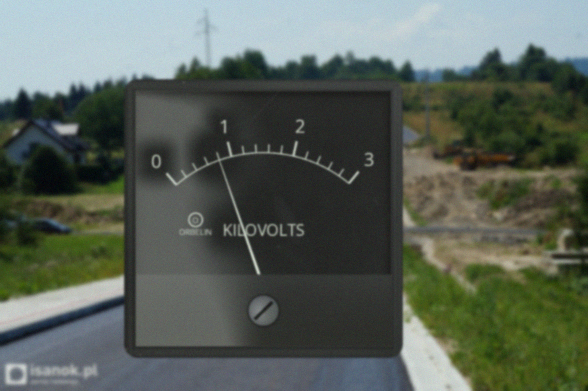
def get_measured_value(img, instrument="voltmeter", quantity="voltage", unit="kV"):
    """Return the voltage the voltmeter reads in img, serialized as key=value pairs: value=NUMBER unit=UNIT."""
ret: value=0.8 unit=kV
